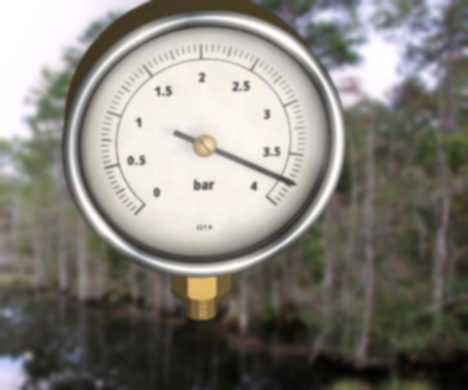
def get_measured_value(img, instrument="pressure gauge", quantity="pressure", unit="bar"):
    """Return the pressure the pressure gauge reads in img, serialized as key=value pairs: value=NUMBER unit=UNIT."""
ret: value=3.75 unit=bar
